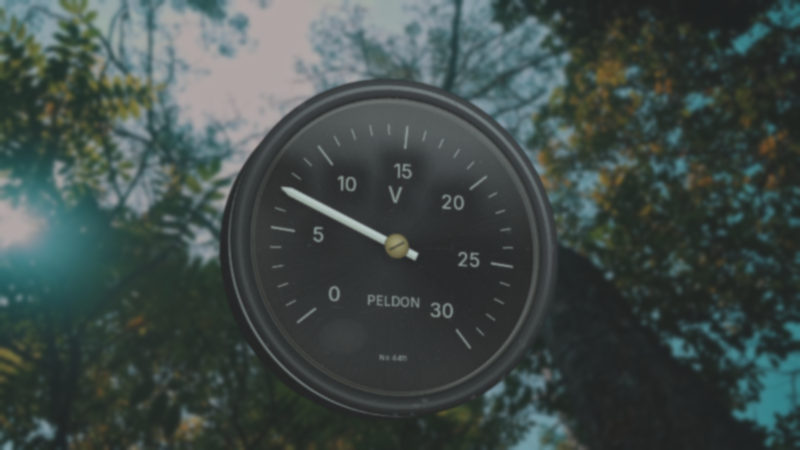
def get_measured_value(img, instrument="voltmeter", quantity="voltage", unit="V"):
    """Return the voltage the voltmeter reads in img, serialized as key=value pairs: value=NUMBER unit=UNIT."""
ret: value=7 unit=V
